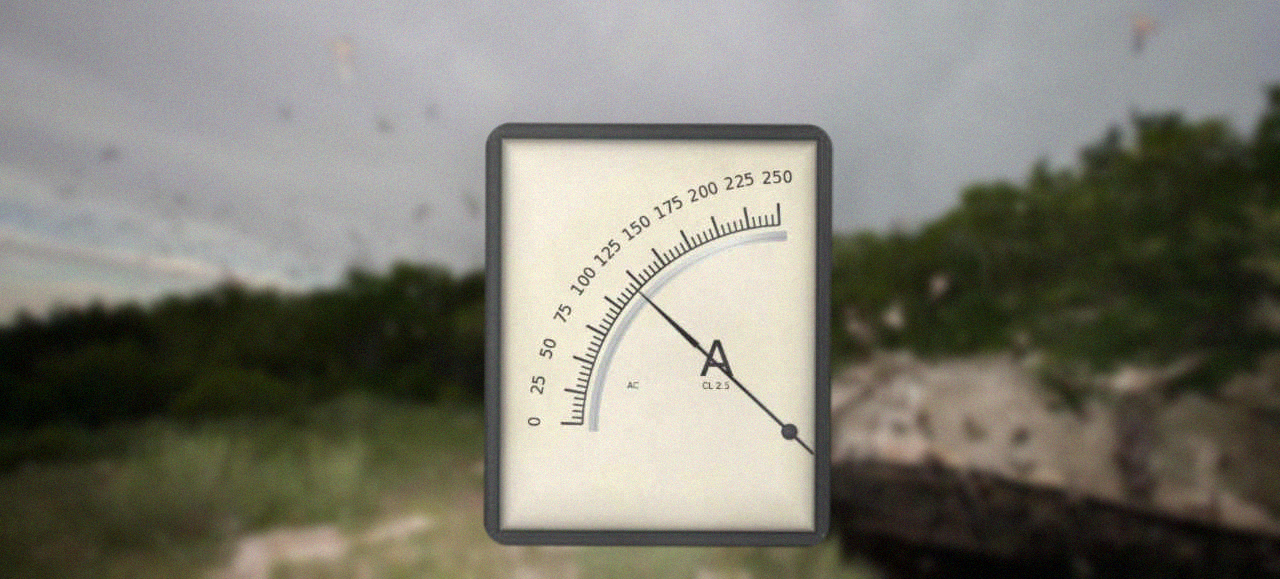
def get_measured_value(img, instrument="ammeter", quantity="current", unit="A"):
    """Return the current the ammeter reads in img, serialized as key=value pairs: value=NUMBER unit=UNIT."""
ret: value=120 unit=A
